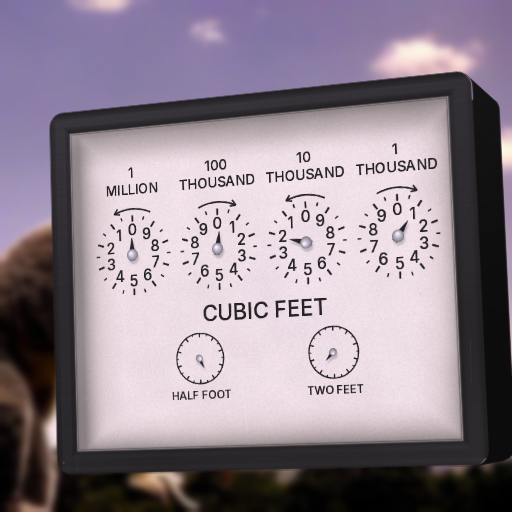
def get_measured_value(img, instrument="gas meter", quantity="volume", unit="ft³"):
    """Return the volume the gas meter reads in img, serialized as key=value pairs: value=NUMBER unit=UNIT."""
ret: value=2100 unit=ft³
